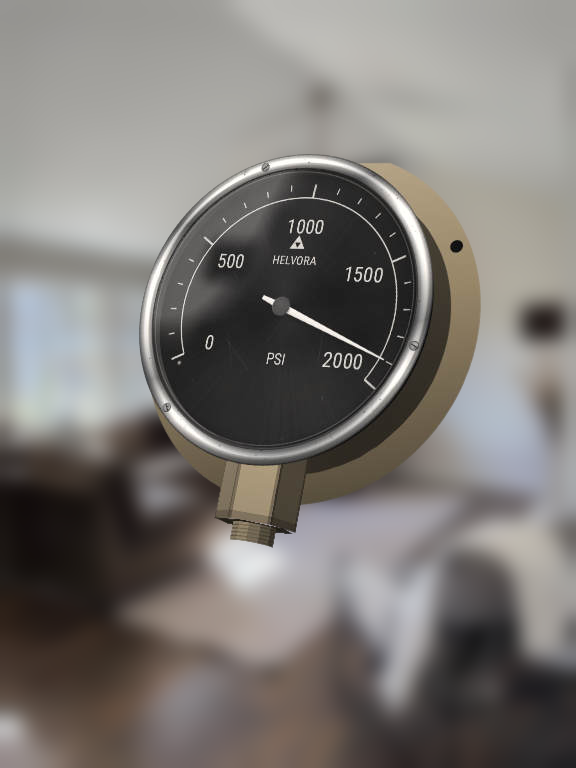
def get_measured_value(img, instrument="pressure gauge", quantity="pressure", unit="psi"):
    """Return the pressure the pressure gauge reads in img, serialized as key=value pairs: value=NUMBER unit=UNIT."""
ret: value=1900 unit=psi
